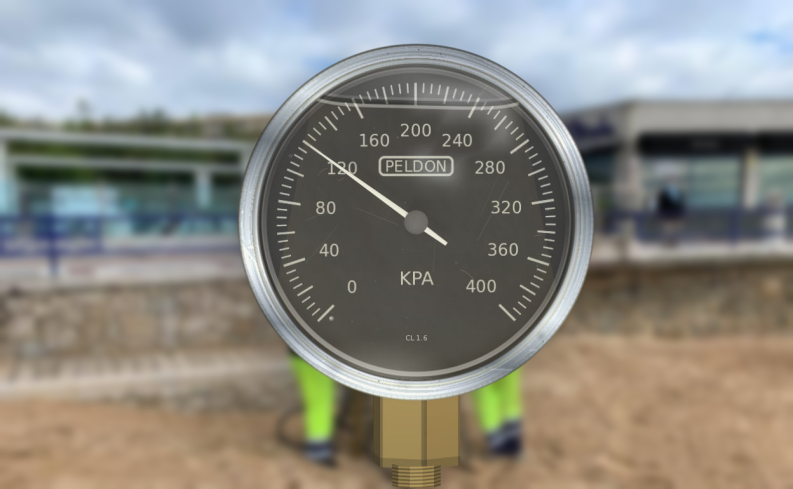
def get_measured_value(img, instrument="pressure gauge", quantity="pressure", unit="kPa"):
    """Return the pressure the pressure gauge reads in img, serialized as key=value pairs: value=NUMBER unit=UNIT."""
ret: value=120 unit=kPa
